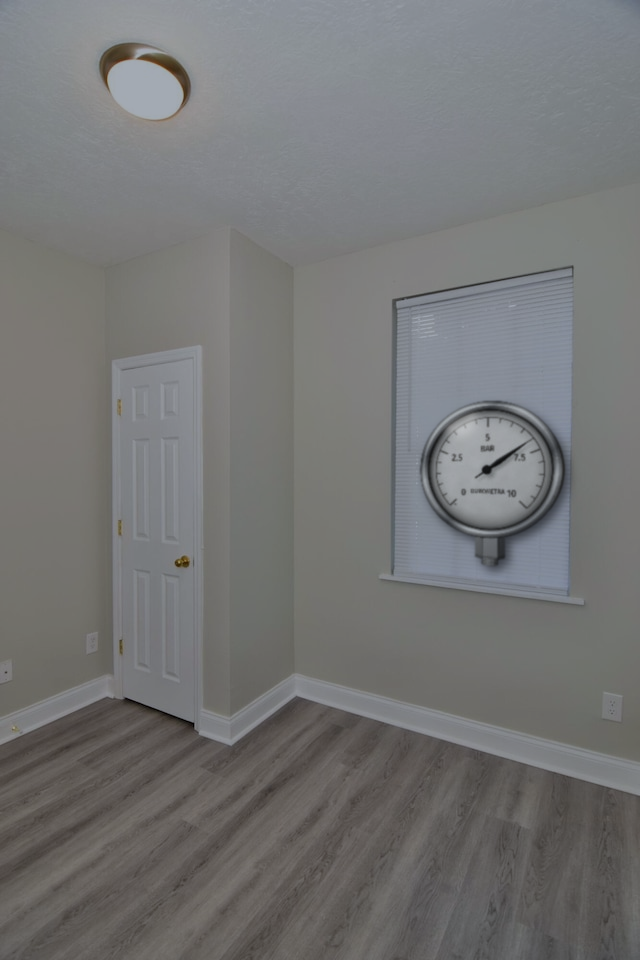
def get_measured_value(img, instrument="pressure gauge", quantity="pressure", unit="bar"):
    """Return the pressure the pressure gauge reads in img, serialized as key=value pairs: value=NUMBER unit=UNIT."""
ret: value=7 unit=bar
